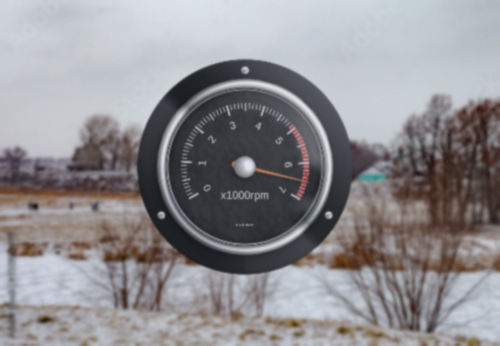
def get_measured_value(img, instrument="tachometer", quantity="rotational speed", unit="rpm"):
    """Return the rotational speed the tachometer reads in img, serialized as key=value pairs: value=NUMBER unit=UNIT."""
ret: value=6500 unit=rpm
